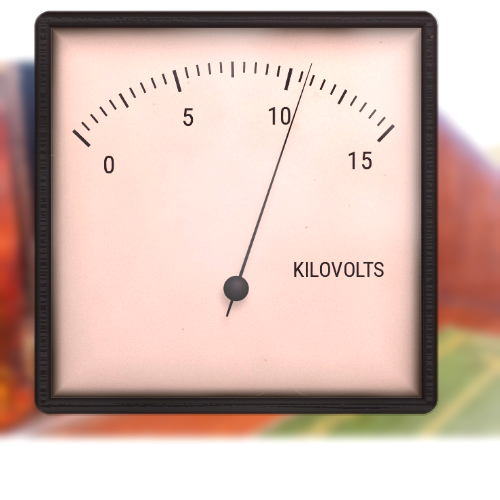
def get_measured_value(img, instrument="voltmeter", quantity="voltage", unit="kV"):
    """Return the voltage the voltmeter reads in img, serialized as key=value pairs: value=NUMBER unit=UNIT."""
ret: value=10.75 unit=kV
